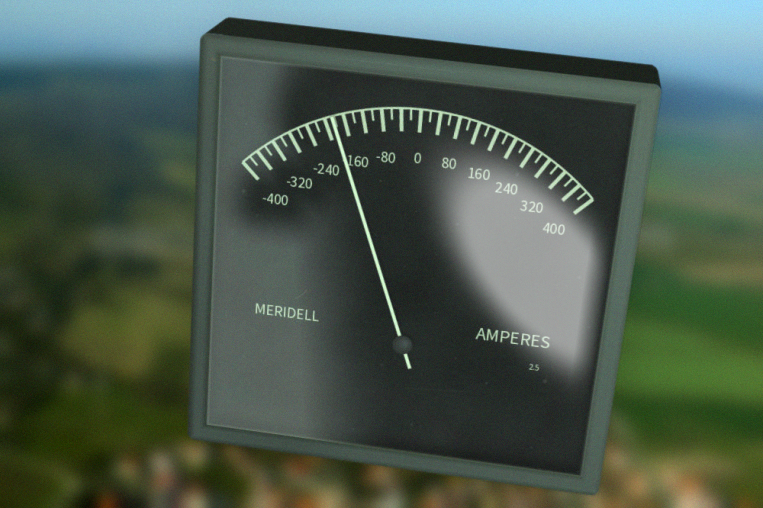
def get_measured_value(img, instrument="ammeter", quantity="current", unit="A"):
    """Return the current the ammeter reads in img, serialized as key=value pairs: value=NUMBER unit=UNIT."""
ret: value=-180 unit=A
